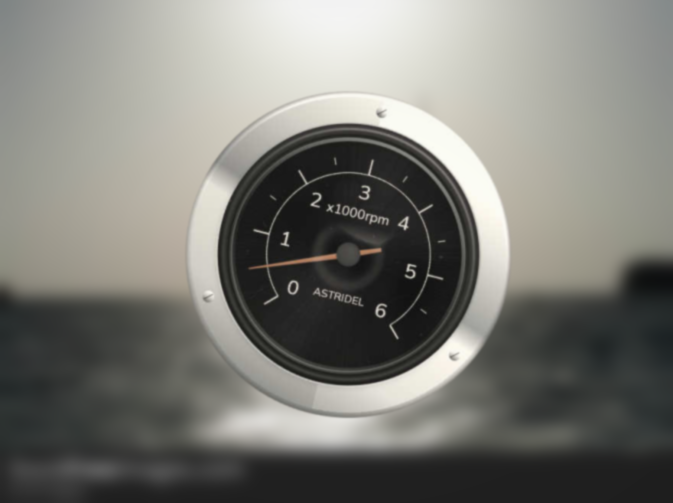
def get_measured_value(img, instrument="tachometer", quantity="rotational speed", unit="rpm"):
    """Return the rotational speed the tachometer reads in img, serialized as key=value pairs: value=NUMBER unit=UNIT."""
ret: value=500 unit=rpm
